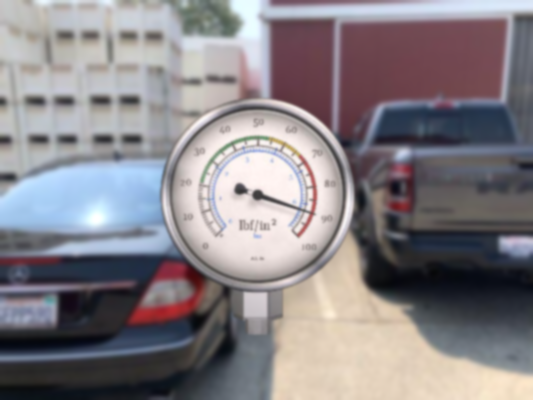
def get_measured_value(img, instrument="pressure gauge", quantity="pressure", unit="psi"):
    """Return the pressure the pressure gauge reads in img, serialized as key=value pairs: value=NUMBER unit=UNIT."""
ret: value=90 unit=psi
